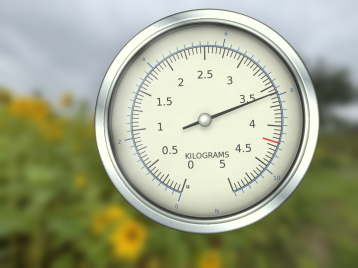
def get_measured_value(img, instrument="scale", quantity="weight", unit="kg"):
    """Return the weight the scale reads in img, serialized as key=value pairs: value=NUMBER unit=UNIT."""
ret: value=3.6 unit=kg
